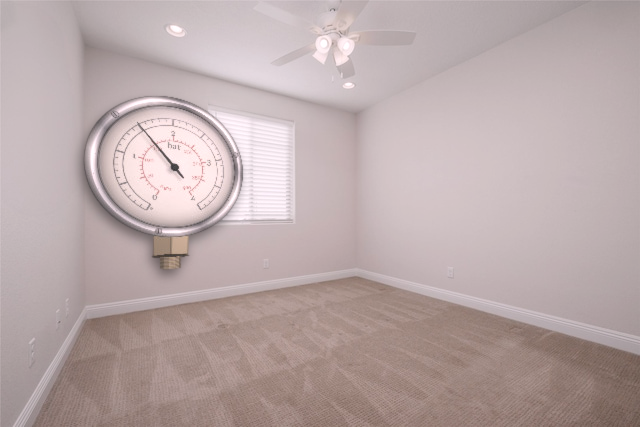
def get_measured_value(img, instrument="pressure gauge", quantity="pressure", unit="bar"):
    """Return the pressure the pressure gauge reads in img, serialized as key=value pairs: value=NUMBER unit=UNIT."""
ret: value=1.5 unit=bar
